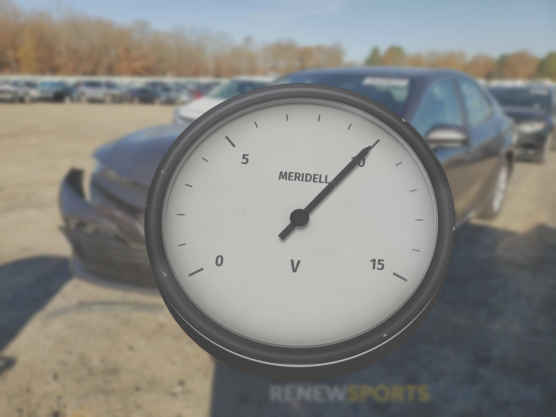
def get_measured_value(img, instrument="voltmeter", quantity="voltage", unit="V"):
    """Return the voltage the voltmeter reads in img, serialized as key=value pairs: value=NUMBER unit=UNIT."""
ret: value=10 unit=V
